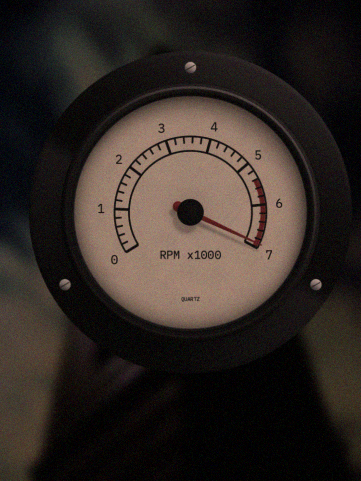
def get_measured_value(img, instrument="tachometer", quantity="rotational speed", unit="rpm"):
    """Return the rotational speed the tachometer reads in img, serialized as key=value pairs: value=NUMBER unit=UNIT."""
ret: value=6900 unit=rpm
